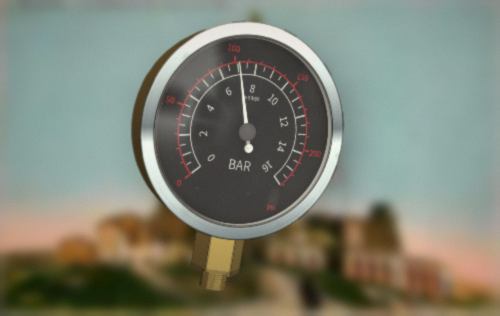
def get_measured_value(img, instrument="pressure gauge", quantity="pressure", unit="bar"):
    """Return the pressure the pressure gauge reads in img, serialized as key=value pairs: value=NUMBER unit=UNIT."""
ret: value=7 unit=bar
